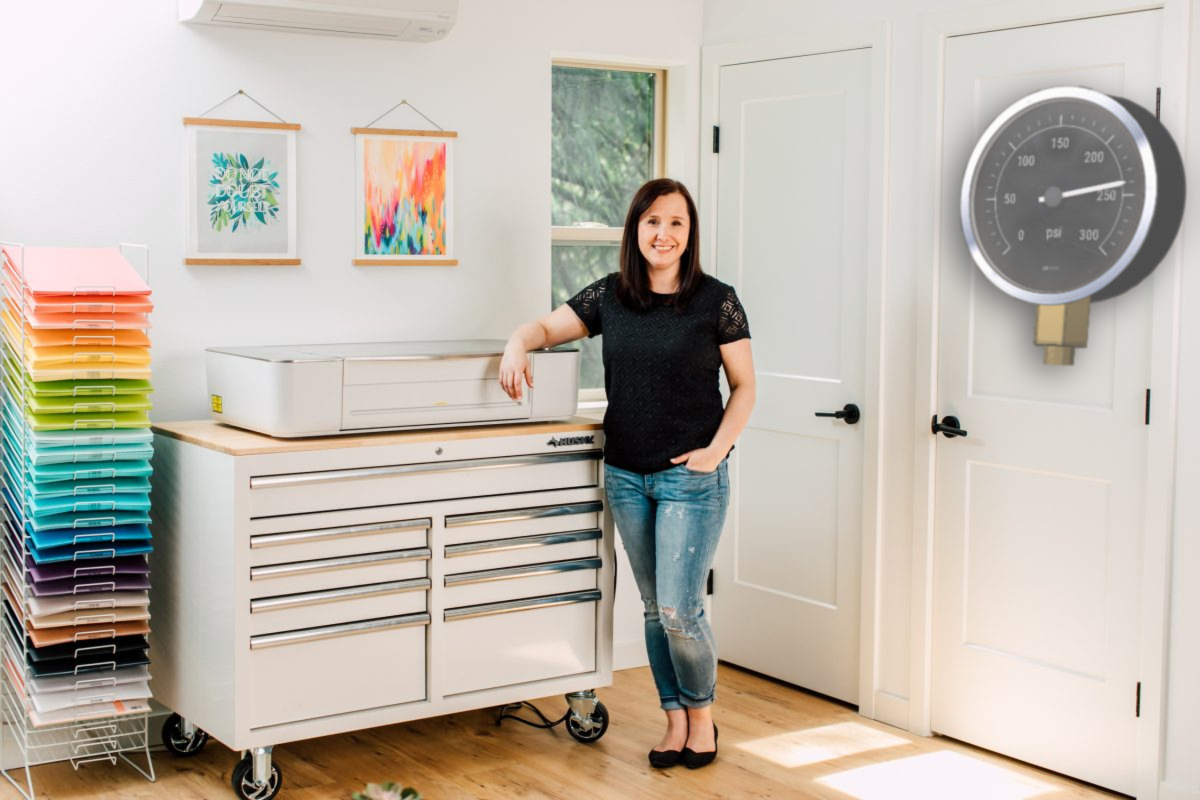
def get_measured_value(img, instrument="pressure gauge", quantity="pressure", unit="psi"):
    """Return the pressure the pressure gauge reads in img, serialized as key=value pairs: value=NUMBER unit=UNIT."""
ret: value=240 unit=psi
